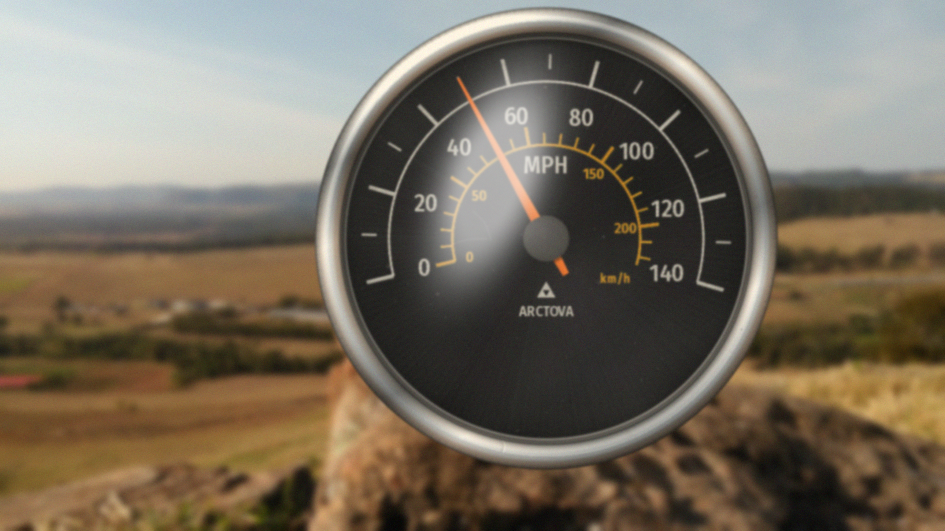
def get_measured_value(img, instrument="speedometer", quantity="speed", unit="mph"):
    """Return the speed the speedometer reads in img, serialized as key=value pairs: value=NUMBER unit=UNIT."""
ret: value=50 unit=mph
